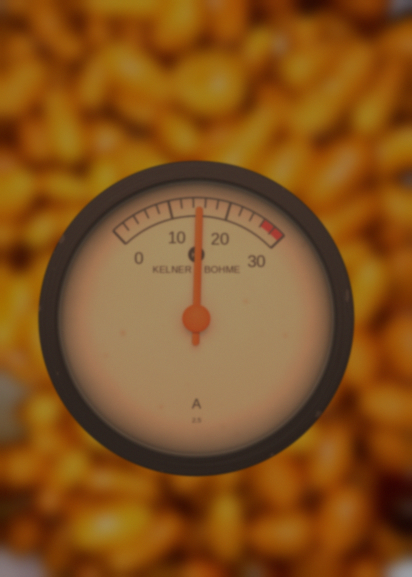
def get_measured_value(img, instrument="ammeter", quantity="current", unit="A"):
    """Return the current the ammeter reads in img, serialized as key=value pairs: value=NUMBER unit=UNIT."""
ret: value=15 unit=A
